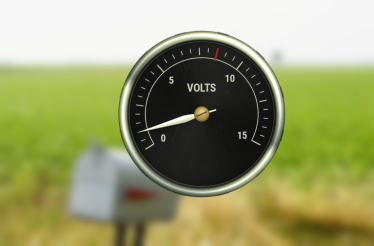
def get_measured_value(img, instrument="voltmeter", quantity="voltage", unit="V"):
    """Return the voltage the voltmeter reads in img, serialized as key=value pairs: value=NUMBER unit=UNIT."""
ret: value=1 unit=V
